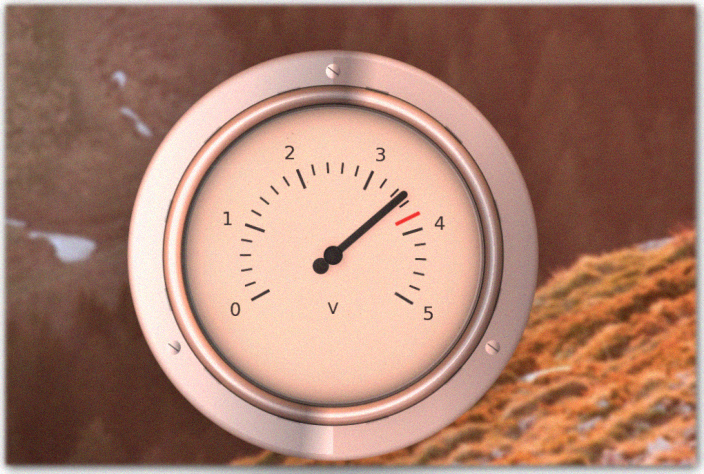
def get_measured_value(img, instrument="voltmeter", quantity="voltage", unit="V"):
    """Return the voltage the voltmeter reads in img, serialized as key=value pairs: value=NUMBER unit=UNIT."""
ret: value=3.5 unit=V
